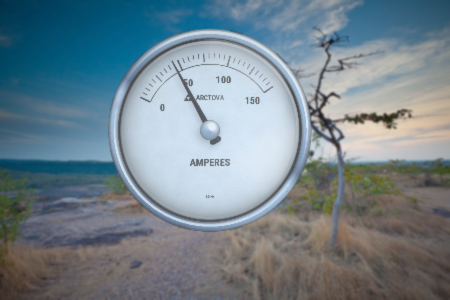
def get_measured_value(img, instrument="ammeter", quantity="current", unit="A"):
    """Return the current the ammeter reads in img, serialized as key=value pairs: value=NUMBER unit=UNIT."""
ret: value=45 unit=A
